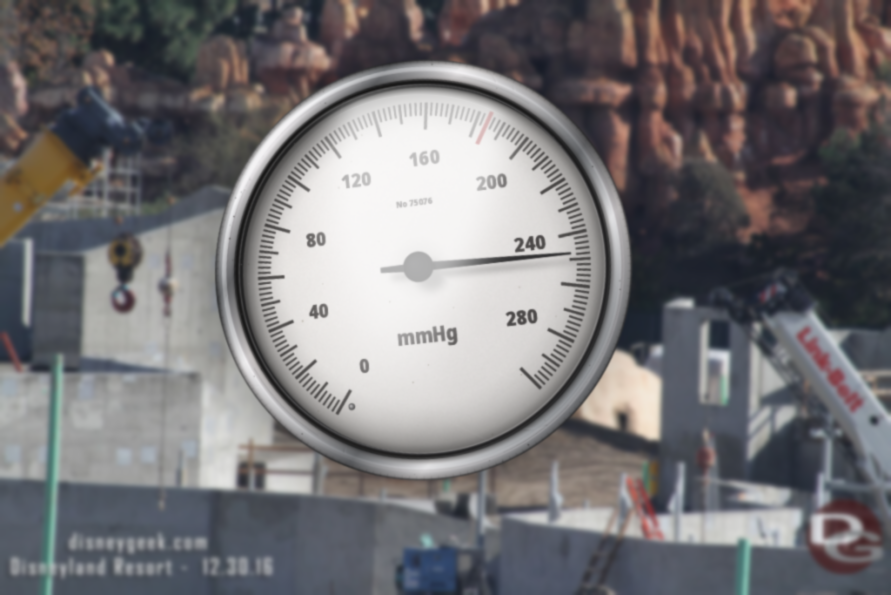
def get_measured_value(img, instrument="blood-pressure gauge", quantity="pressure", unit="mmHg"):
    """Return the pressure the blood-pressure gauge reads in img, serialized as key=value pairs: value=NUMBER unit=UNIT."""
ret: value=248 unit=mmHg
